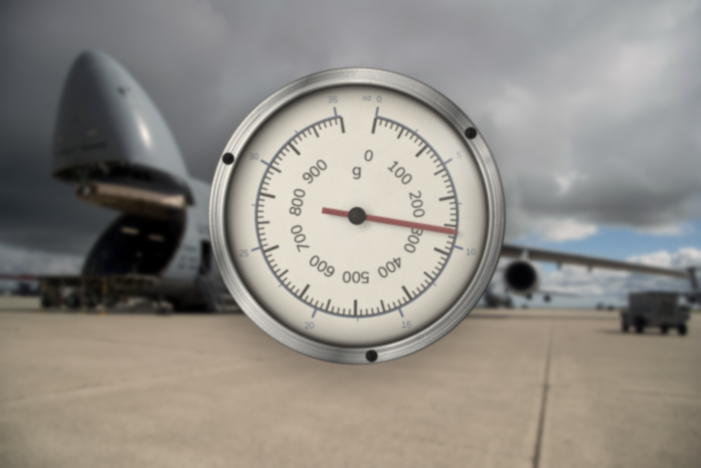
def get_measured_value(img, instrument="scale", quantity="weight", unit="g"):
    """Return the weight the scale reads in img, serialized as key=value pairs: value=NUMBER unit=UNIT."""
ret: value=260 unit=g
